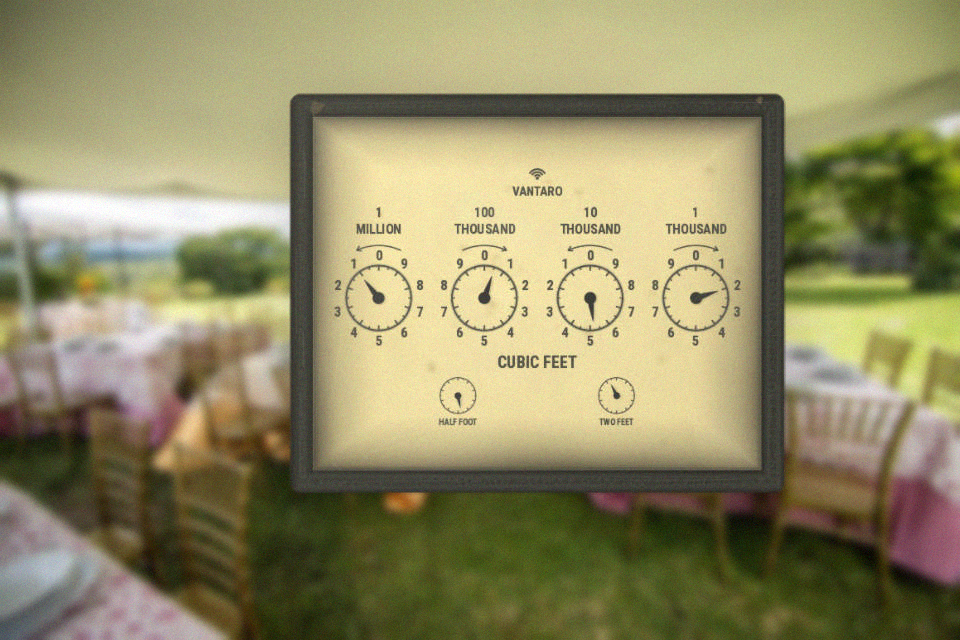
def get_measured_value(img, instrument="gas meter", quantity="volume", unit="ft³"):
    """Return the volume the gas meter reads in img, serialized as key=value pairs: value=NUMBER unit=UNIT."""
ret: value=105200 unit=ft³
